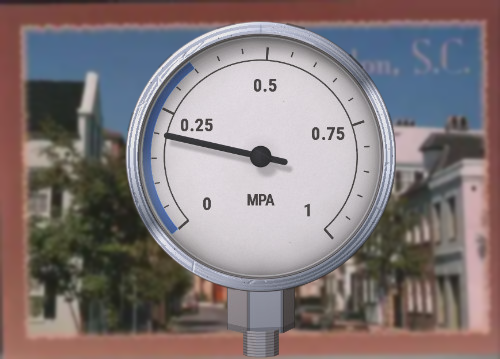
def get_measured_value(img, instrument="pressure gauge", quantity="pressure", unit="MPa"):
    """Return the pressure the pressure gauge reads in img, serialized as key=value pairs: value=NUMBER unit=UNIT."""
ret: value=0.2 unit=MPa
